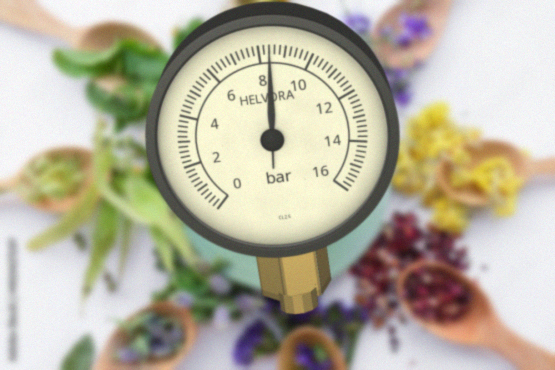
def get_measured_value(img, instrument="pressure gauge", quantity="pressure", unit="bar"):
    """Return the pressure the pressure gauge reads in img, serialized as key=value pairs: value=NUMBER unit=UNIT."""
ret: value=8.4 unit=bar
